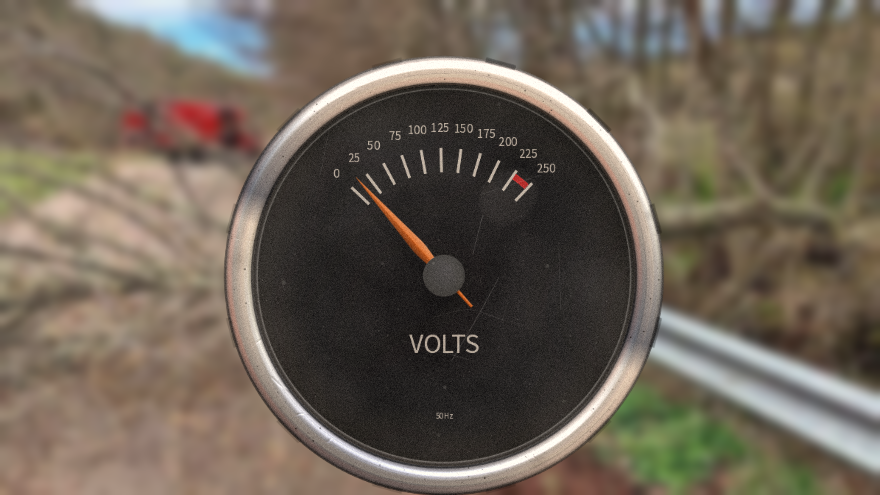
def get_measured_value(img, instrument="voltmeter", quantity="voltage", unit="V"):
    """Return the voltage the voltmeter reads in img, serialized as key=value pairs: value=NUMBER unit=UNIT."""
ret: value=12.5 unit=V
